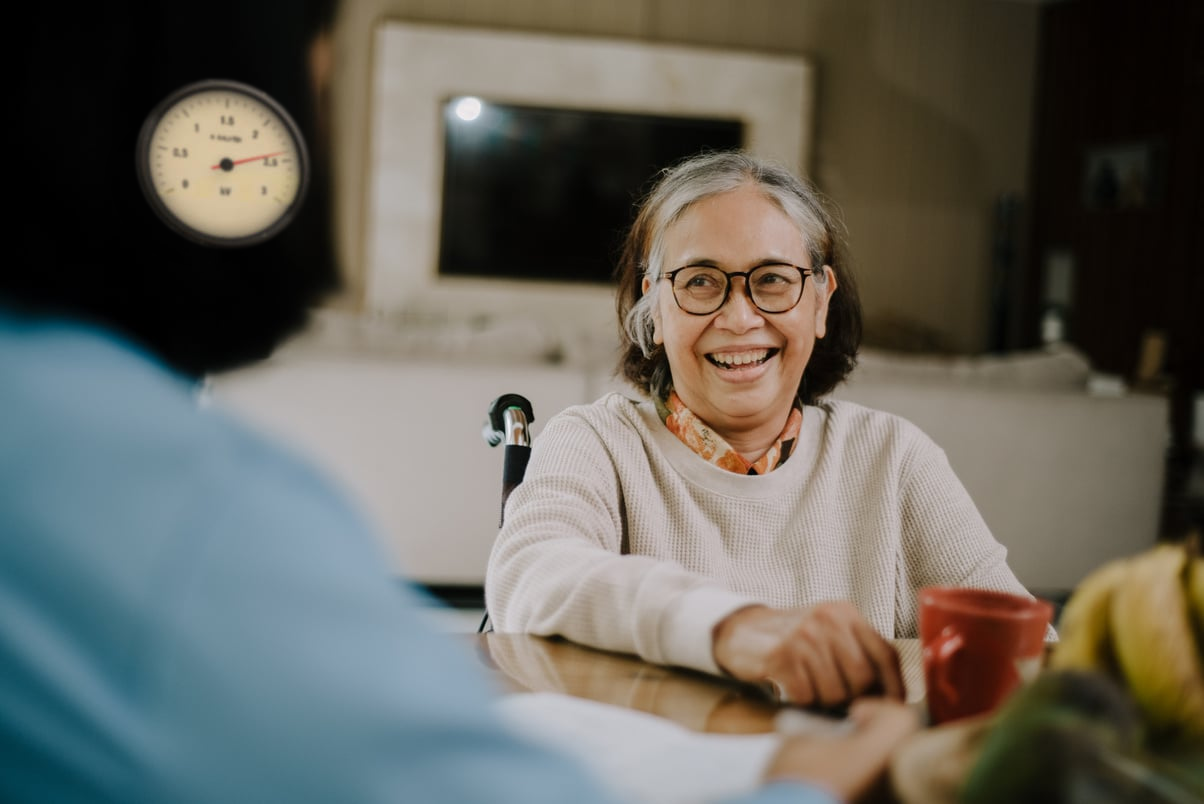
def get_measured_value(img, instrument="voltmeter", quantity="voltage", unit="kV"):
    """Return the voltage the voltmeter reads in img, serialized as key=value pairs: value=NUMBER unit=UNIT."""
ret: value=2.4 unit=kV
